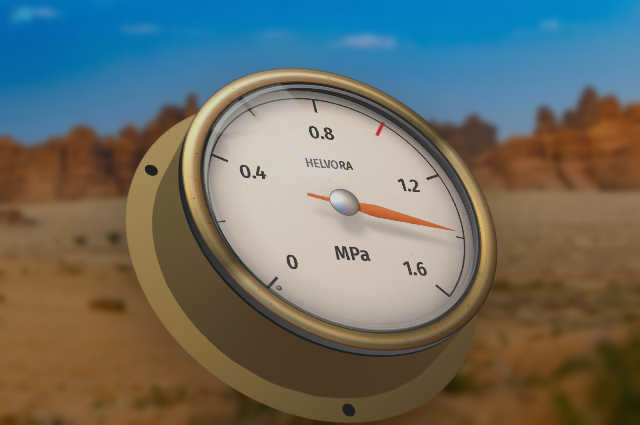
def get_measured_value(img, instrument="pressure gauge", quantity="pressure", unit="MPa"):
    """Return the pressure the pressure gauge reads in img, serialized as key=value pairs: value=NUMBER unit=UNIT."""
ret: value=1.4 unit=MPa
